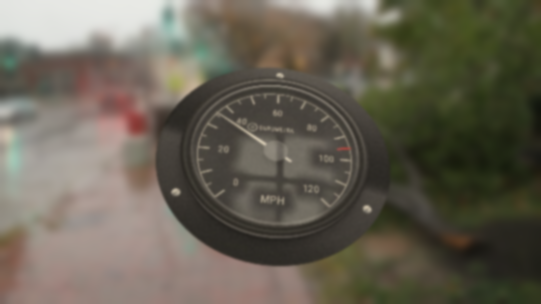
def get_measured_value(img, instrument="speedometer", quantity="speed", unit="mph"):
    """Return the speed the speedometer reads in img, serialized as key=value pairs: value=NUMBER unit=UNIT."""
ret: value=35 unit=mph
